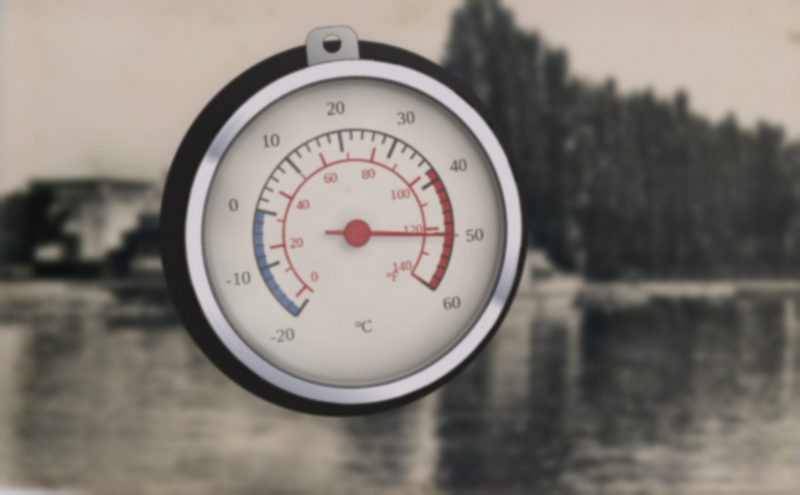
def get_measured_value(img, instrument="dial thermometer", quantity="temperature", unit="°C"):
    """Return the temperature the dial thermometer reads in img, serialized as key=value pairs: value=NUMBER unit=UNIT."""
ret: value=50 unit=°C
